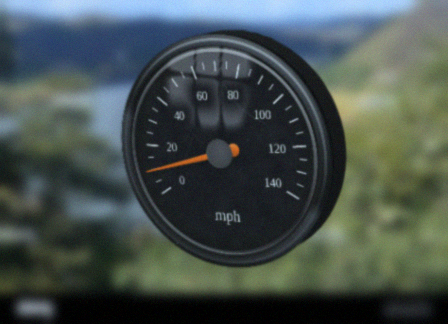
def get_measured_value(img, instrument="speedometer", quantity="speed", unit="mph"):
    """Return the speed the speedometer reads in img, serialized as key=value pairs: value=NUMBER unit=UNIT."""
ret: value=10 unit=mph
